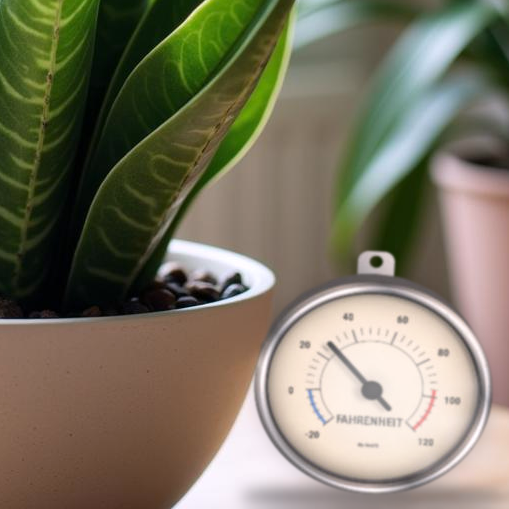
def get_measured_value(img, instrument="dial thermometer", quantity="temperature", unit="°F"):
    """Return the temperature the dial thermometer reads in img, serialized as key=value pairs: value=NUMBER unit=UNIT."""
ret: value=28 unit=°F
